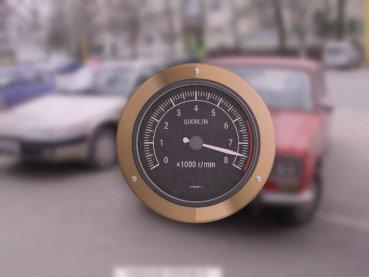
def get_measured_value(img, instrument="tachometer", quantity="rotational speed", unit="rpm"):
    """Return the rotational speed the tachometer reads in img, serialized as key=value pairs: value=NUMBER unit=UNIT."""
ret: value=7500 unit=rpm
